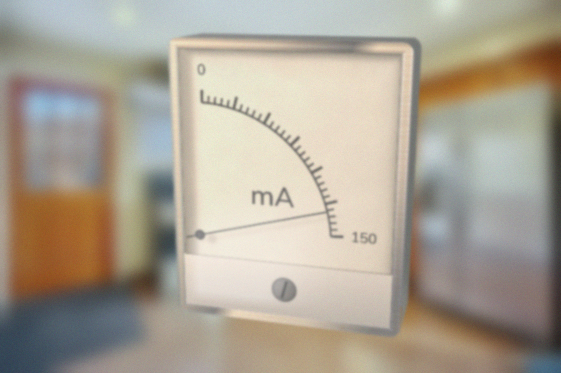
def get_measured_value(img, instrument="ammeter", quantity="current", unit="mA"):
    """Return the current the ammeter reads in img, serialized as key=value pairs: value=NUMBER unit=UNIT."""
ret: value=130 unit=mA
